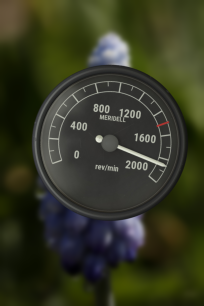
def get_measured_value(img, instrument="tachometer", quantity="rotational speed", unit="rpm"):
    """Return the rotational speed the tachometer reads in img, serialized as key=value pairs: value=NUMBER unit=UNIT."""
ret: value=1850 unit=rpm
